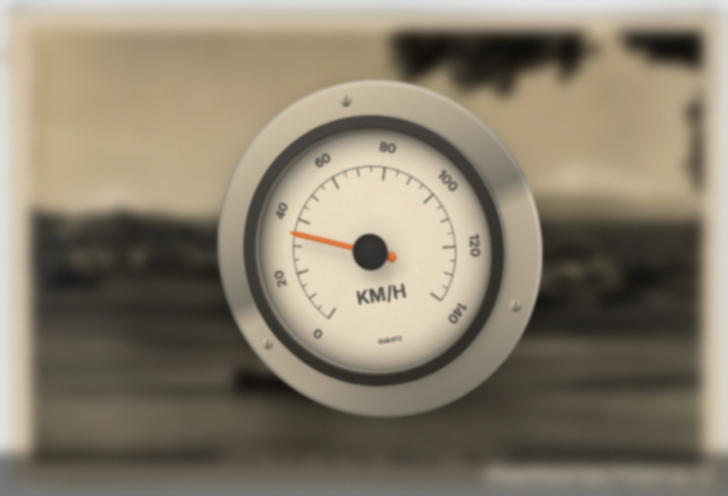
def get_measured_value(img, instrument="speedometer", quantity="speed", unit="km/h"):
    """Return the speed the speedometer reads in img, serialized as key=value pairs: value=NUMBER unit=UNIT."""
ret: value=35 unit=km/h
